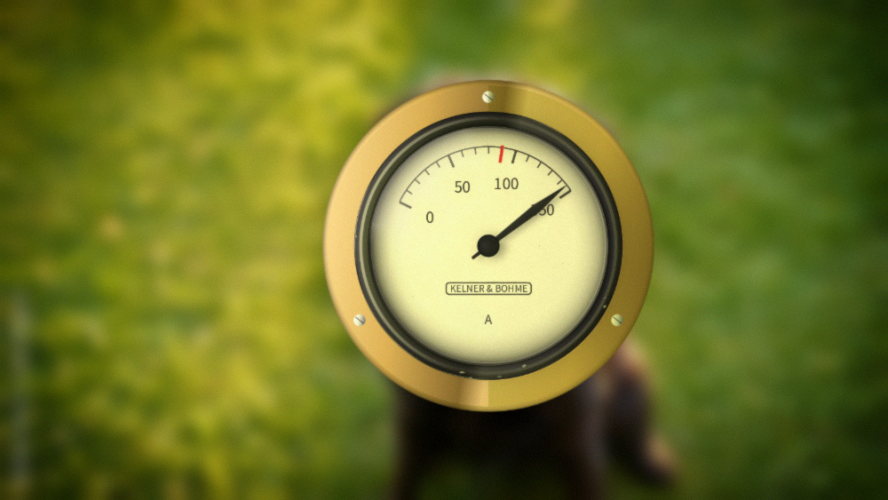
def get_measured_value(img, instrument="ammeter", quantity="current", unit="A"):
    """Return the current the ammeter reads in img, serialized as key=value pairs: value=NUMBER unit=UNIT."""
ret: value=145 unit=A
